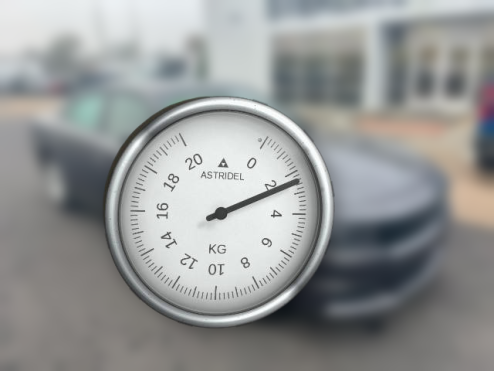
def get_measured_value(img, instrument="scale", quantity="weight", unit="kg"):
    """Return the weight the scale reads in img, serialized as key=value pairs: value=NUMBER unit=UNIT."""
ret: value=2.4 unit=kg
